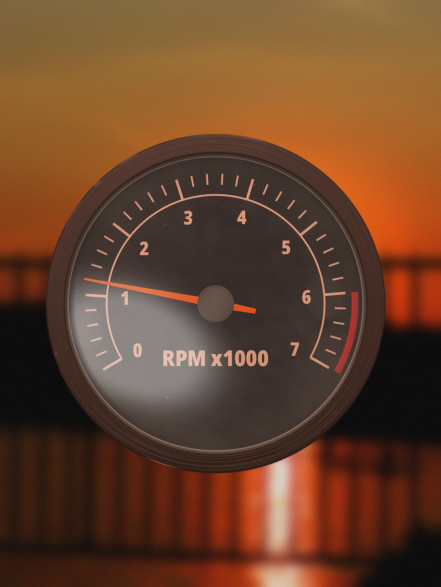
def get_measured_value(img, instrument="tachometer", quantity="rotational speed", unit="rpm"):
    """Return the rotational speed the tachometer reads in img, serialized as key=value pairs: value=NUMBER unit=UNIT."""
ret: value=1200 unit=rpm
